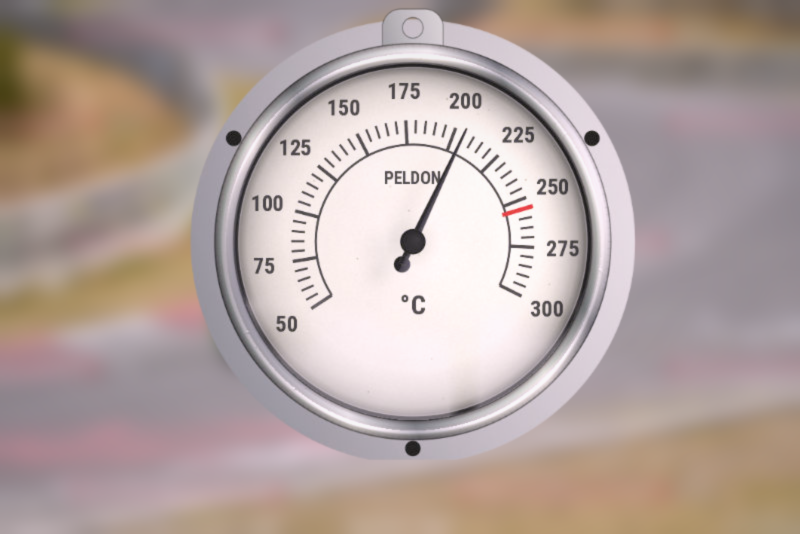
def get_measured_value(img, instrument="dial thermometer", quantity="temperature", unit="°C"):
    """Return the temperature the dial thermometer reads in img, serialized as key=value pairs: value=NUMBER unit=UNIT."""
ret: value=205 unit=°C
